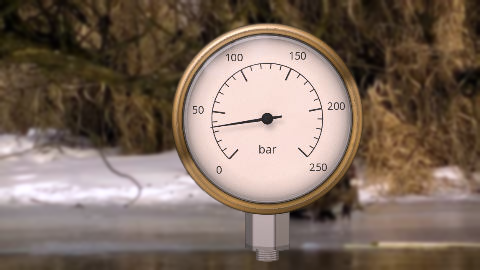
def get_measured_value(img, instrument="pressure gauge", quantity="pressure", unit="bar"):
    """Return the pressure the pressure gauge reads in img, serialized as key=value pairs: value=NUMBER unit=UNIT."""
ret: value=35 unit=bar
